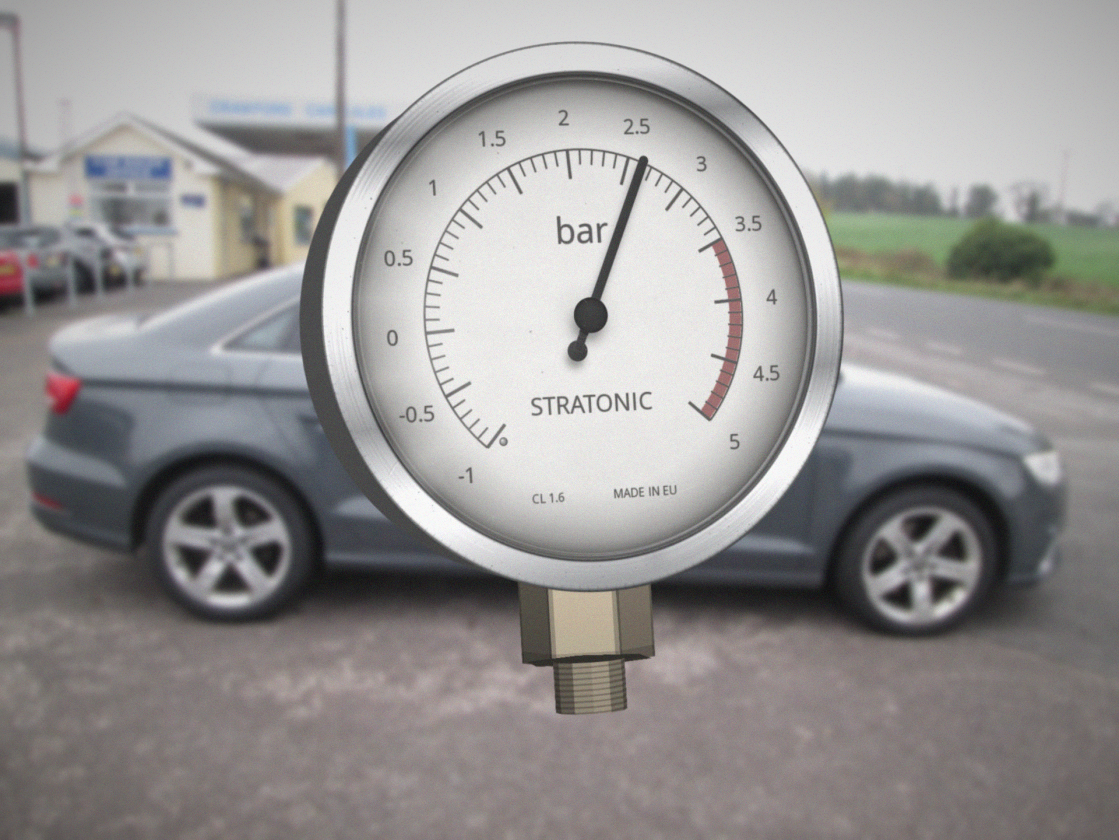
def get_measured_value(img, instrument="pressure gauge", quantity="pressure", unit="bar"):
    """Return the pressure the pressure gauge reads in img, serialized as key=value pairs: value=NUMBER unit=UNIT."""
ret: value=2.6 unit=bar
